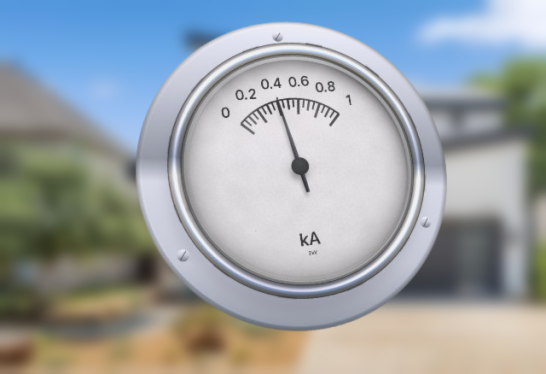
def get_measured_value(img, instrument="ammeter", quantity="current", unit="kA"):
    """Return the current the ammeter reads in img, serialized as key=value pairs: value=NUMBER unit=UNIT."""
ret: value=0.4 unit=kA
